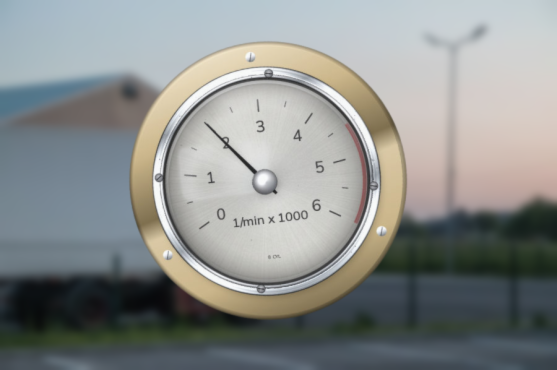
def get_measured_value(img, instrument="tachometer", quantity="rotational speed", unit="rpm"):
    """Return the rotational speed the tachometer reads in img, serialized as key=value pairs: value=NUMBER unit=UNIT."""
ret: value=2000 unit=rpm
